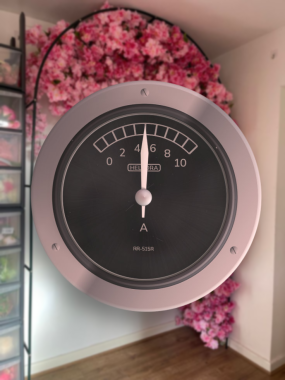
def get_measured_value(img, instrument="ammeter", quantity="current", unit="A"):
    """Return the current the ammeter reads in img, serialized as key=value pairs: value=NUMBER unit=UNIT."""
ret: value=5 unit=A
